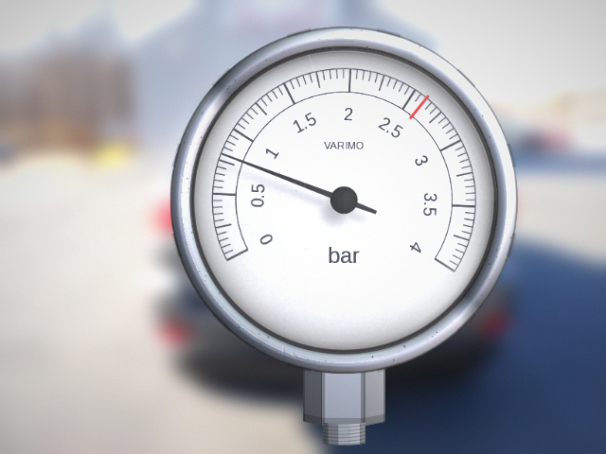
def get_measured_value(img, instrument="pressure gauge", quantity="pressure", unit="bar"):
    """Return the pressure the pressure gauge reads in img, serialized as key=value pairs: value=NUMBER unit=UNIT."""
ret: value=0.8 unit=bar
